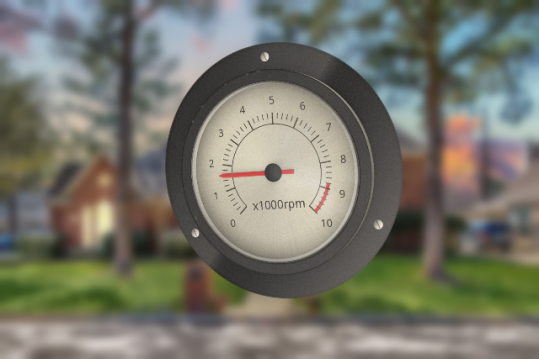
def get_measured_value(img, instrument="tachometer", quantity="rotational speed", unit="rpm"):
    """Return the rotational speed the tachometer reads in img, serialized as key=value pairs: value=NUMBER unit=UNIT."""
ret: value=1600 unit=rpm
